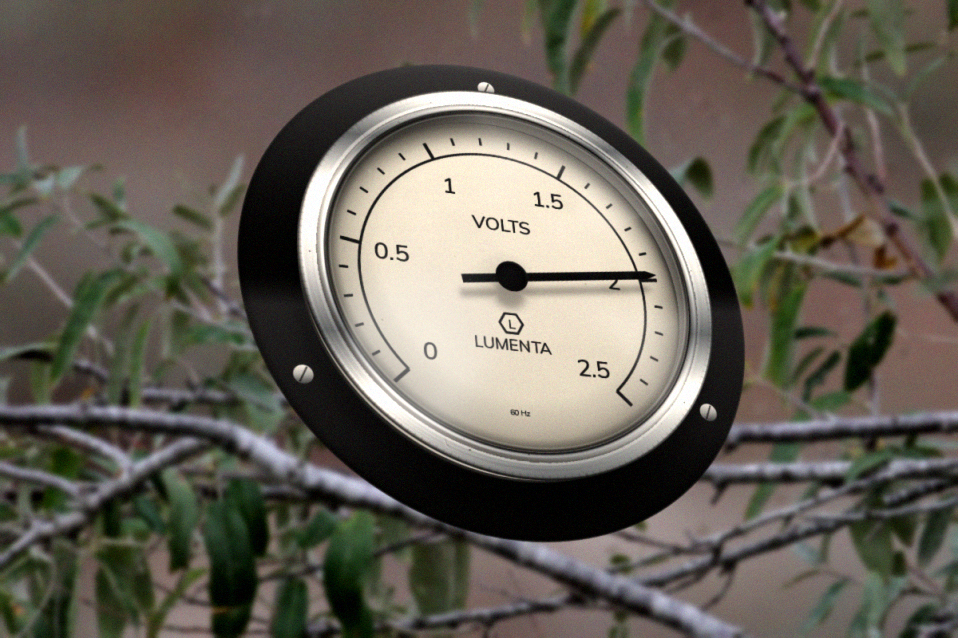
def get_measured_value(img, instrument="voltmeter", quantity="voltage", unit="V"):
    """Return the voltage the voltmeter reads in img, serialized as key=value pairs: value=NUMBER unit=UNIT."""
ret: value=2 unit=V
